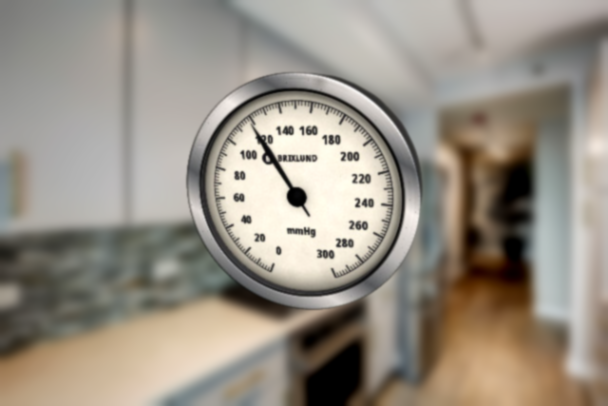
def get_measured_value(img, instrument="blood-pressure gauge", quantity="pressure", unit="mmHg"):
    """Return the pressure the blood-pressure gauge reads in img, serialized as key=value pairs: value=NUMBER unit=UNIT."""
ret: value=120 unit=mmHg
